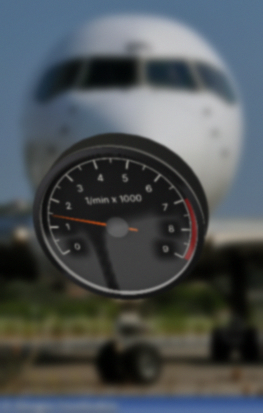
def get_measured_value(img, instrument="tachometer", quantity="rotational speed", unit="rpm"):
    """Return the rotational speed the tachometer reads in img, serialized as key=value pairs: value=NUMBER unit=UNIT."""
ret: value=1500 unit=rpm
